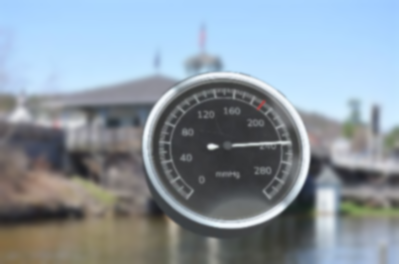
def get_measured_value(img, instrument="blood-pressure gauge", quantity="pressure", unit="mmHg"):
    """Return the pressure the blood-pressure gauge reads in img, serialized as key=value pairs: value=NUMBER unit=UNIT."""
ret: value=240 unit=mmHg
